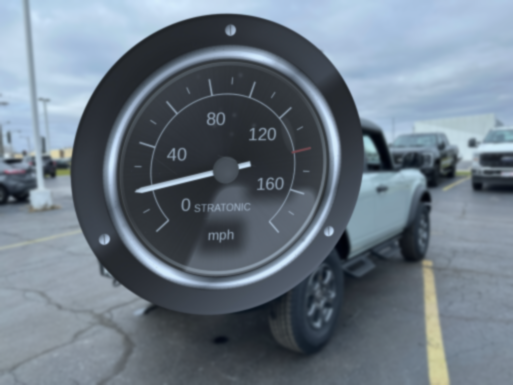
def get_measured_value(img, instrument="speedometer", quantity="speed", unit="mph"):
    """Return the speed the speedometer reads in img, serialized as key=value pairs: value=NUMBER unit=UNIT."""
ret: value=20 unit=mph
